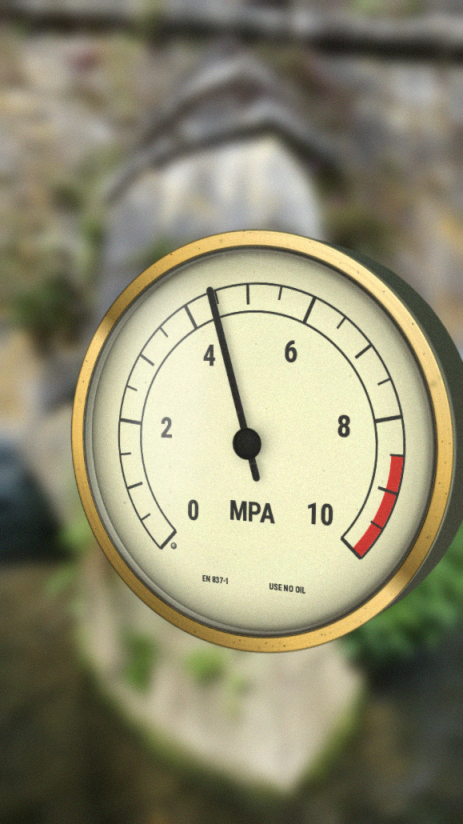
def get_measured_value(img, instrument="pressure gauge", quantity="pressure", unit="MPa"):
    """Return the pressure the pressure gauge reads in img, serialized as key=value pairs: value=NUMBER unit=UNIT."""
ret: value=4.5 unit=MPa
